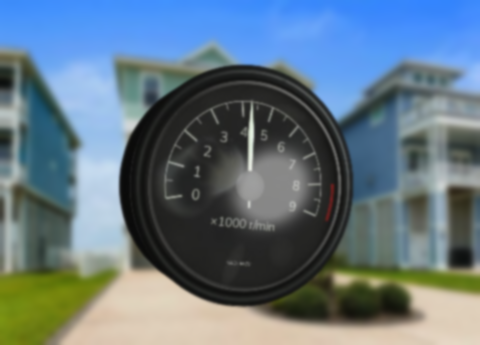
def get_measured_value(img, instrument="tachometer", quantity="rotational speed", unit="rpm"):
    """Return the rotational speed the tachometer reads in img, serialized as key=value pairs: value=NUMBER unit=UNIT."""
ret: value=4250 unit=rpm
